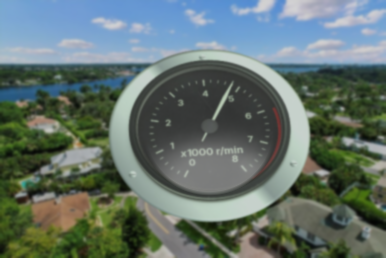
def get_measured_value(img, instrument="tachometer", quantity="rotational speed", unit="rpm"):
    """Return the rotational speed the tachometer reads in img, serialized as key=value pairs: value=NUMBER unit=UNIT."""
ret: value=4800 unit=rpm
